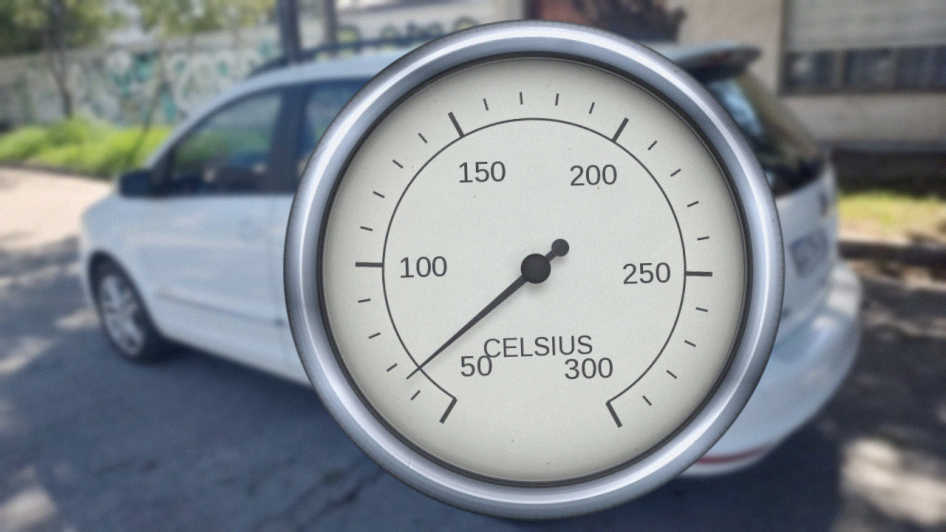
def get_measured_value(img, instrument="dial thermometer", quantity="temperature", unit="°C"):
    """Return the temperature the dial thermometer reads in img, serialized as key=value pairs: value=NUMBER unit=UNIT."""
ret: value=65 unit=°C
